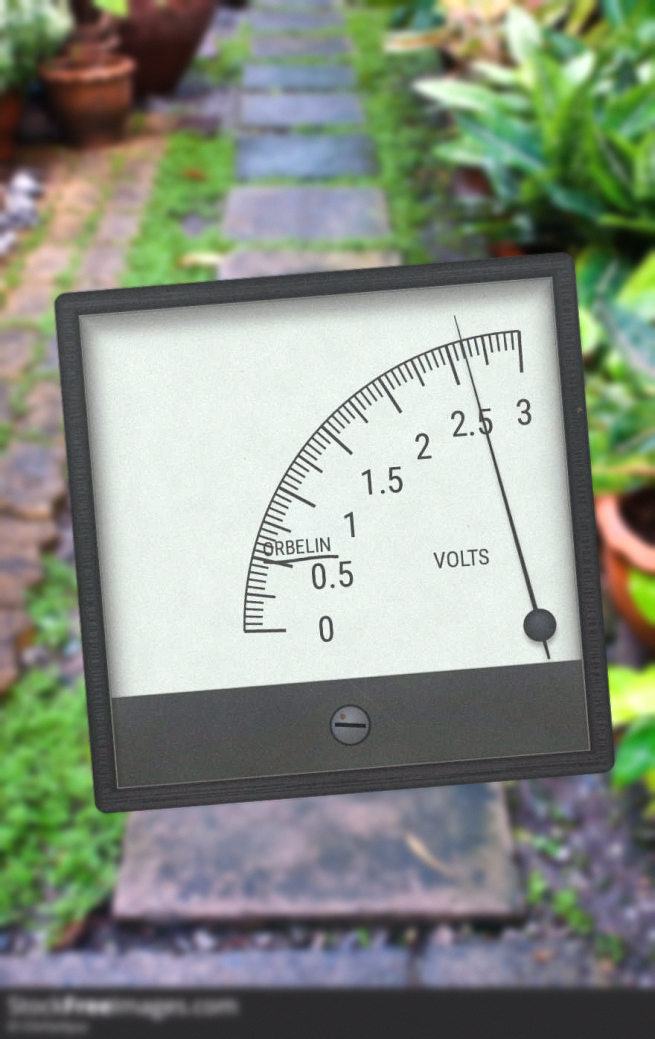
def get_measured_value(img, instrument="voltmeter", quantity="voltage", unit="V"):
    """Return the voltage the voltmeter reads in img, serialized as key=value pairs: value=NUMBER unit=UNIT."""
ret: value=2.6 unit=V
